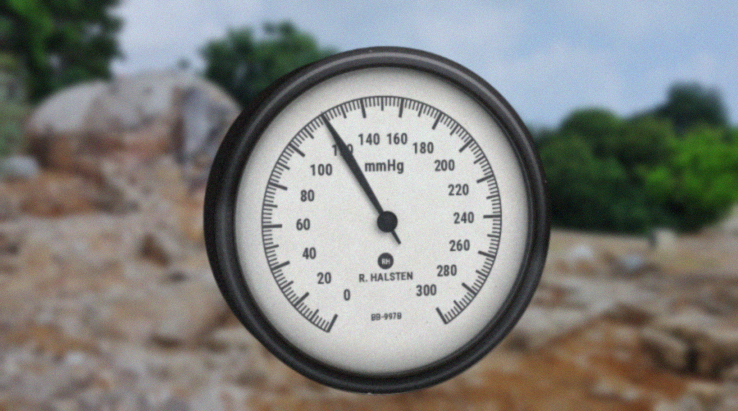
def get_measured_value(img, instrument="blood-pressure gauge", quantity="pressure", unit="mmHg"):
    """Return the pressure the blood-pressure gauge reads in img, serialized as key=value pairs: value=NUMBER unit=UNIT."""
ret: value=120 unit=mmHg
